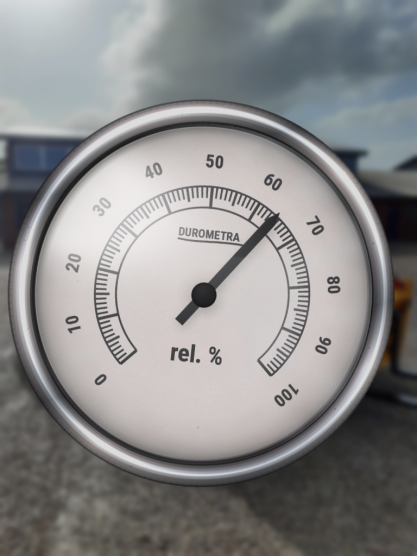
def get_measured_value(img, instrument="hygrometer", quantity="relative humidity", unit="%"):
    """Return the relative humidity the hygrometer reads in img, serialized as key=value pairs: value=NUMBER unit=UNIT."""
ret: value=64 unit=%
